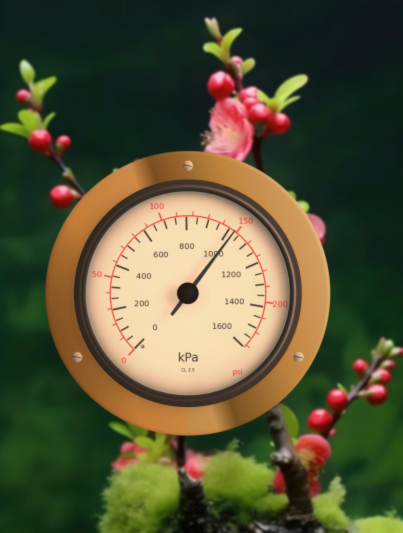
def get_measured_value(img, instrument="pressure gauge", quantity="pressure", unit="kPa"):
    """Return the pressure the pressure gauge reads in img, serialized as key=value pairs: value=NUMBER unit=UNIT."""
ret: value=1025 unit=kPa
